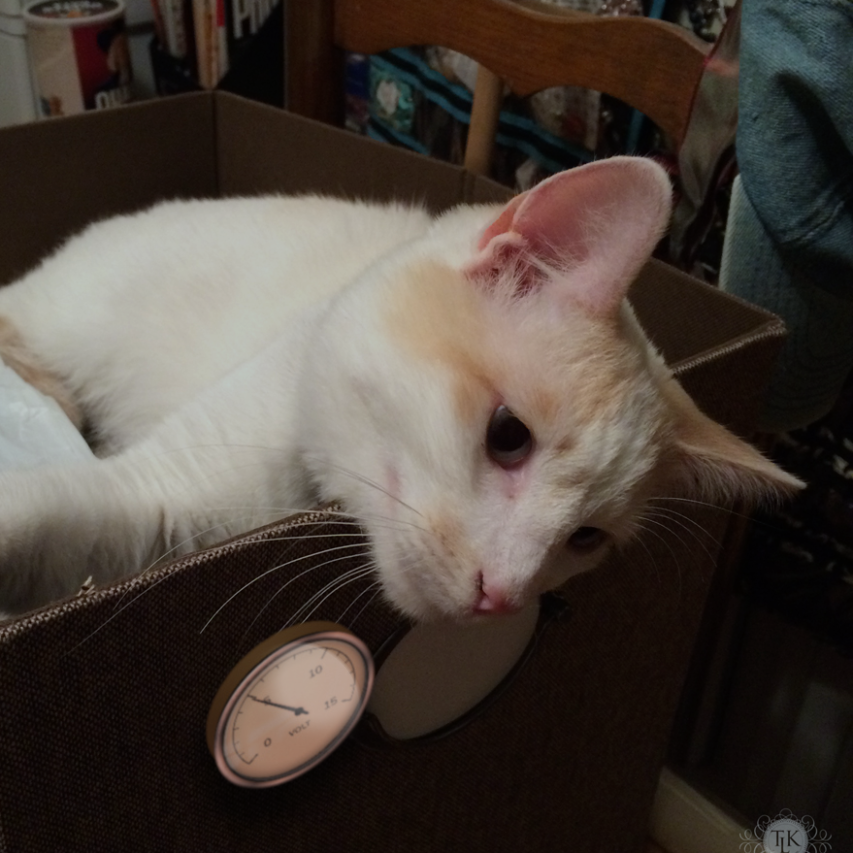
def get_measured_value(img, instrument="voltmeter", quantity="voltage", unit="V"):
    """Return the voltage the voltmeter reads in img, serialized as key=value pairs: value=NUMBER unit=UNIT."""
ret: value=5 unit=V
